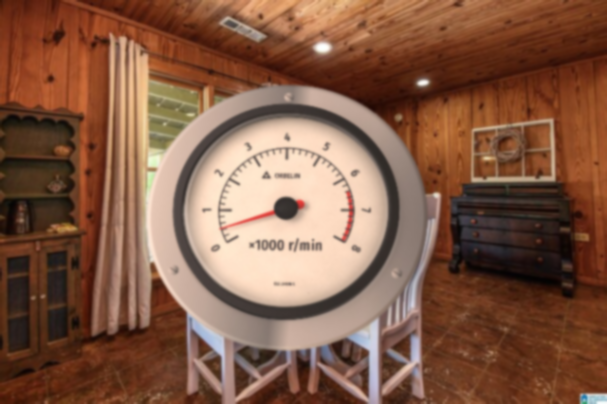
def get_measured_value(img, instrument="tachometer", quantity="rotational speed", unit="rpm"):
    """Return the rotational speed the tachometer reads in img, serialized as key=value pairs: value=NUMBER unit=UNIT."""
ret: value=400 unit=rpm
